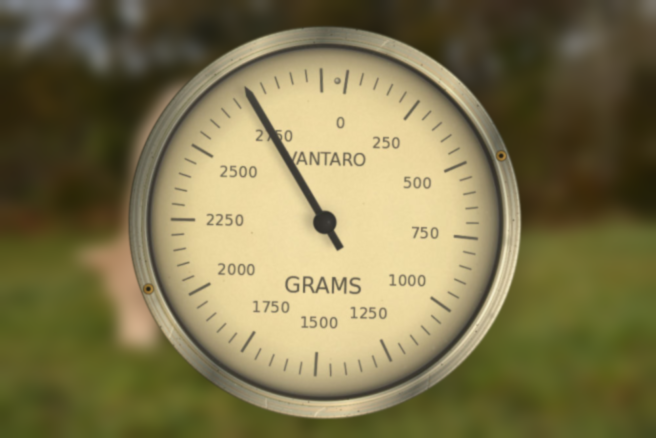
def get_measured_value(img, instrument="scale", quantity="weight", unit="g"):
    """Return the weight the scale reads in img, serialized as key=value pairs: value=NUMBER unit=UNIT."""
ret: value=2750 unit=g
